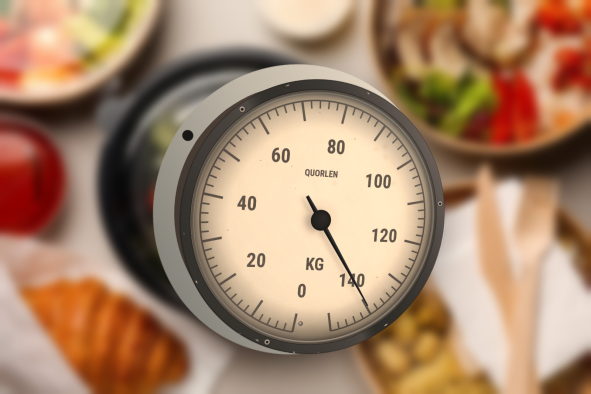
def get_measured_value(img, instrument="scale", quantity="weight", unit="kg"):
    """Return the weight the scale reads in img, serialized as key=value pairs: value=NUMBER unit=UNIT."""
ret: value=140 unit=kg
